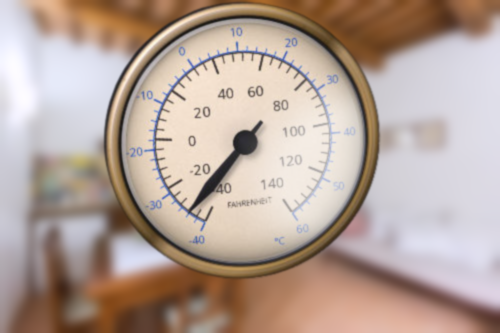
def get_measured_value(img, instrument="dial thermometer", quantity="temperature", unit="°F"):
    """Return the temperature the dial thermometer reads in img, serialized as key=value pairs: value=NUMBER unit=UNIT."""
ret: value=-32 unit=°F
